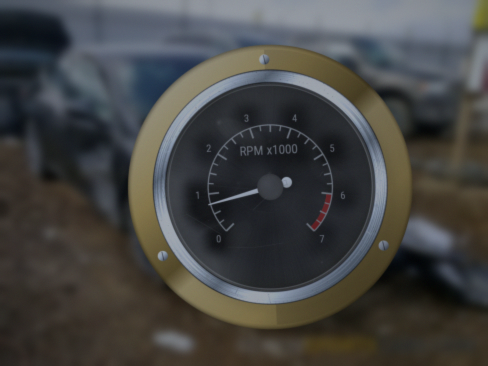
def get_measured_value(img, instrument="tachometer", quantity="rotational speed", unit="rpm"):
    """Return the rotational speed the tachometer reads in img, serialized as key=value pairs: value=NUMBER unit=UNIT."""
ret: value=750 unit=rpm
